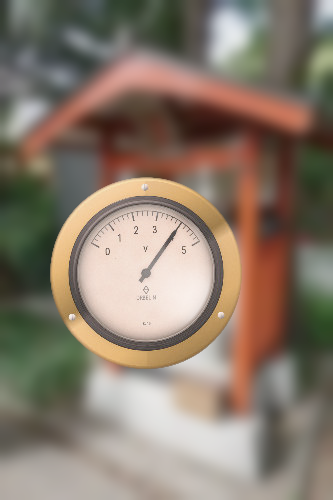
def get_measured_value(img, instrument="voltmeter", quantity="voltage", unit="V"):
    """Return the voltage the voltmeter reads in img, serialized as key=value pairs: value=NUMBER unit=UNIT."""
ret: value=4 unit=V
